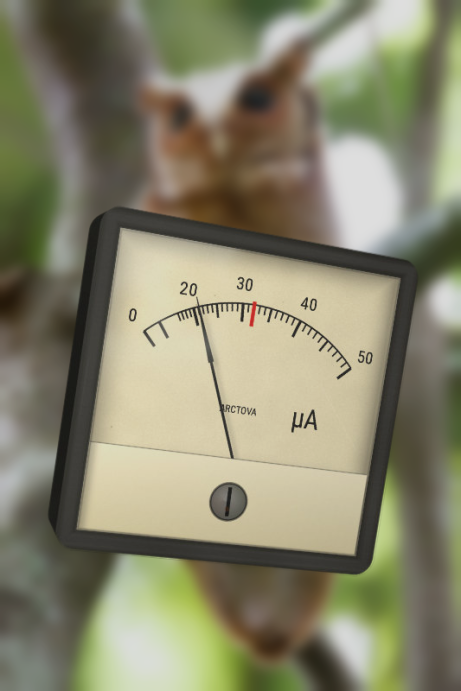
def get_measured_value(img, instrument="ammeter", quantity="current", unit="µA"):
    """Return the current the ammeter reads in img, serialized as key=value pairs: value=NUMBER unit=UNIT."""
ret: value=21 unit=µA
